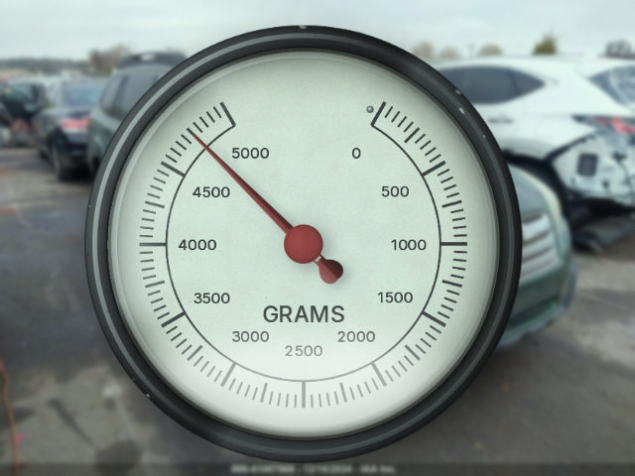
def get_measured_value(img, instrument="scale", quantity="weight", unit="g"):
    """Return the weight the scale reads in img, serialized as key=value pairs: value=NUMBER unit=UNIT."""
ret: value=4750 unit=g
